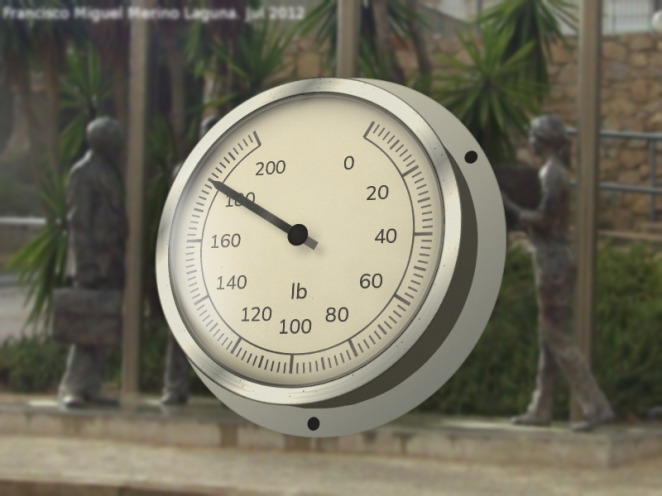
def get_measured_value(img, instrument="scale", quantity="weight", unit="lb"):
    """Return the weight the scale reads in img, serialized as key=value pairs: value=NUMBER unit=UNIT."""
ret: value=180 unit=lb
